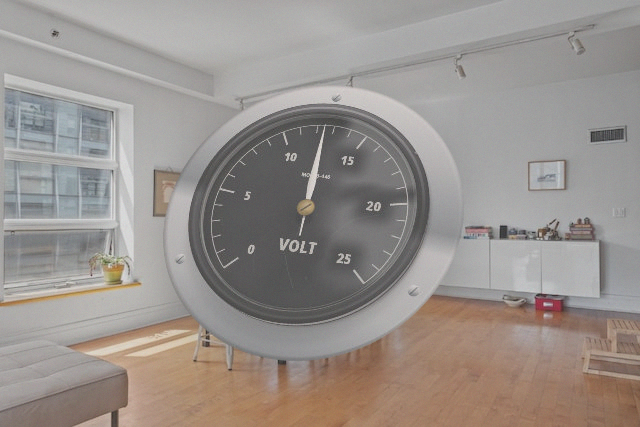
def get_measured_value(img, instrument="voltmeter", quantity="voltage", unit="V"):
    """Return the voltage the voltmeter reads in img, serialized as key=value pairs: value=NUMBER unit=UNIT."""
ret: value=12.5 unit=V
